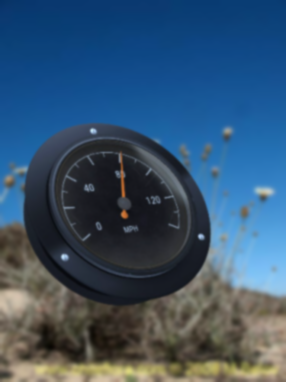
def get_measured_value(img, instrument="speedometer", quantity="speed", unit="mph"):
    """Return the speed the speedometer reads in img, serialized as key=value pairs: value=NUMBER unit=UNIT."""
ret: value=80 unit=mph
